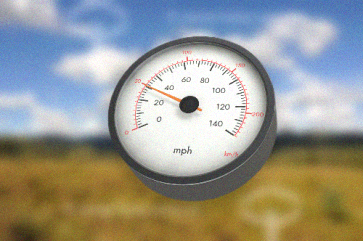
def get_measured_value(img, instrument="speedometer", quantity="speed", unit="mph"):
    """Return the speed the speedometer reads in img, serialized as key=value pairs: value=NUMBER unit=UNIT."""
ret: value=30 unit=mph
